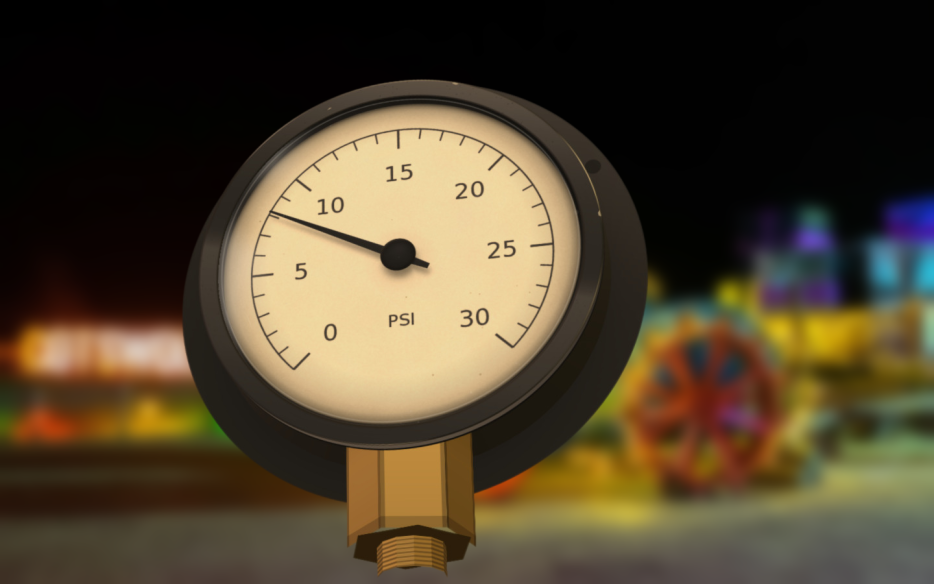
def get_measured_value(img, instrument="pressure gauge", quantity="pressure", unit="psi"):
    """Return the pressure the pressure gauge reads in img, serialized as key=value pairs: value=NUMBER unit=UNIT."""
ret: value=8 unit=psi
